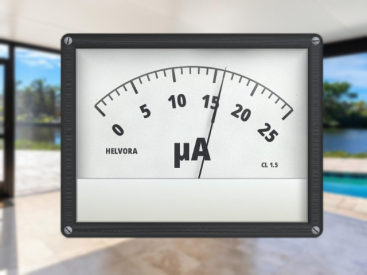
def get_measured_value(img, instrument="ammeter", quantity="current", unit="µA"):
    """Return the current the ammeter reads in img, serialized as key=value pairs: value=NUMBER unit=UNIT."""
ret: value=16 unit=µA
